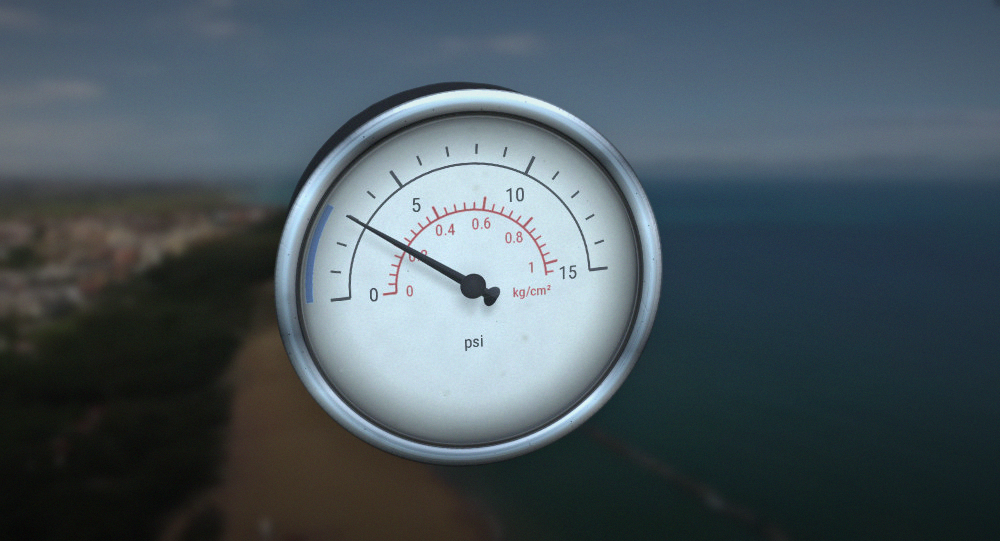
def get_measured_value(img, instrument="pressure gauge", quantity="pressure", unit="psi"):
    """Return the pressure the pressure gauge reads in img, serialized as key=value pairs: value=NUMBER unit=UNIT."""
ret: value=3 unit=psi
